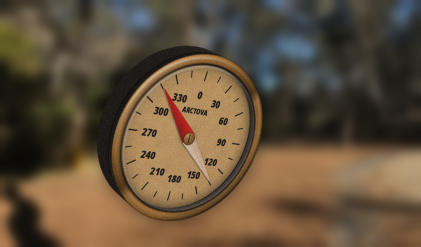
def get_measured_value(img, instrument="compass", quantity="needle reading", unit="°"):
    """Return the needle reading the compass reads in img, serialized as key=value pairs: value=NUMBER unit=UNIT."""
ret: value=315 unit=°
